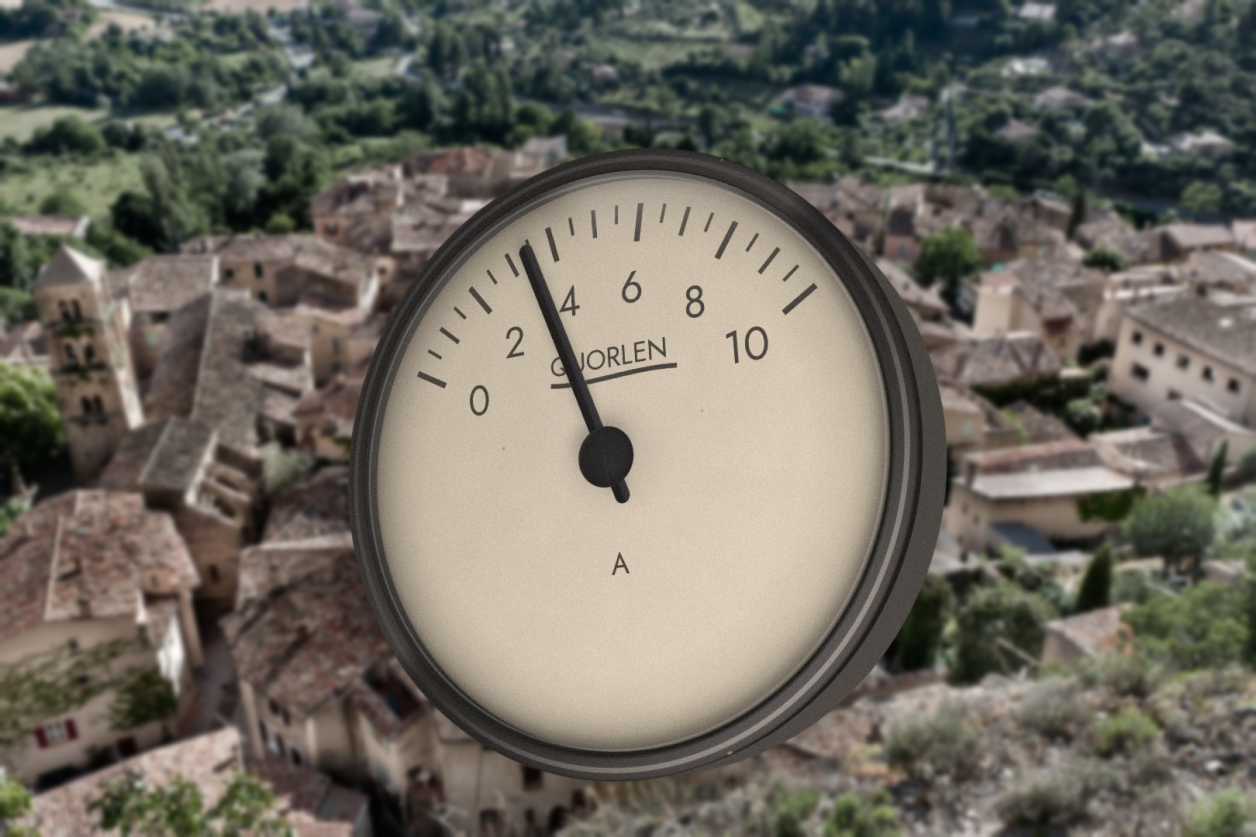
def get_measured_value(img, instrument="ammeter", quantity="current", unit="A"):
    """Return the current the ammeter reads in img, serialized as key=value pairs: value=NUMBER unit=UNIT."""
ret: value=3.5 unit=A
